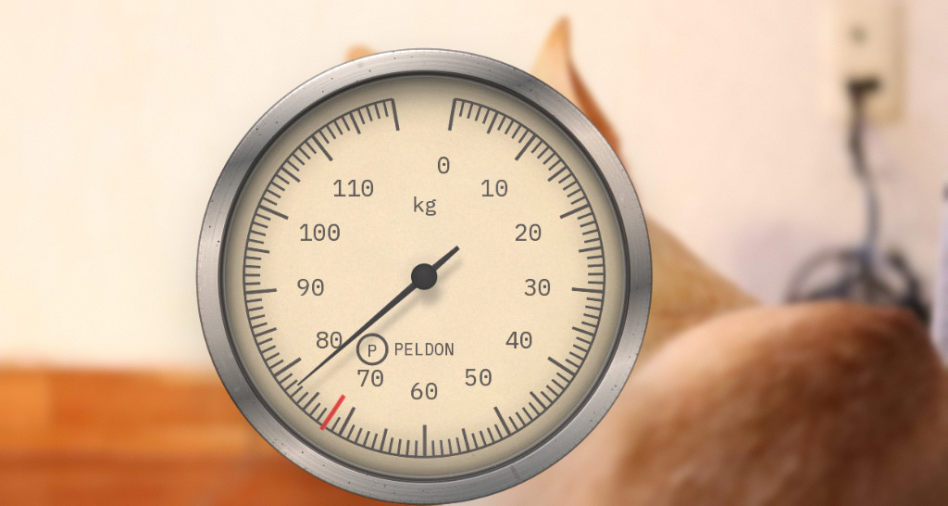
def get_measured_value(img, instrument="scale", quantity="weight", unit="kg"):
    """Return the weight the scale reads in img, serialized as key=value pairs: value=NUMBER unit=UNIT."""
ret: value=77.5 unit=kg
